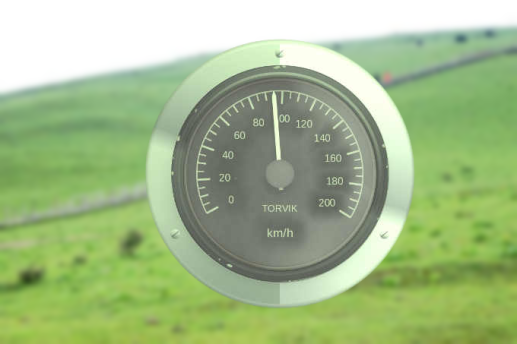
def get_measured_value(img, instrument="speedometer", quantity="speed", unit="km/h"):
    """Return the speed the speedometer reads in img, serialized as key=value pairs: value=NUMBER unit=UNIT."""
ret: value=95 unit=km/h
